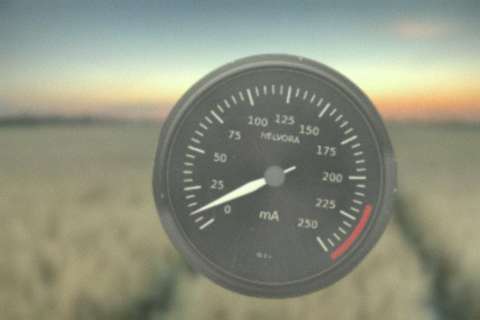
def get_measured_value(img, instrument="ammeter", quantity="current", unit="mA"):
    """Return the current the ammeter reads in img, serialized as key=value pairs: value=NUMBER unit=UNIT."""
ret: value=10 unit=mA
